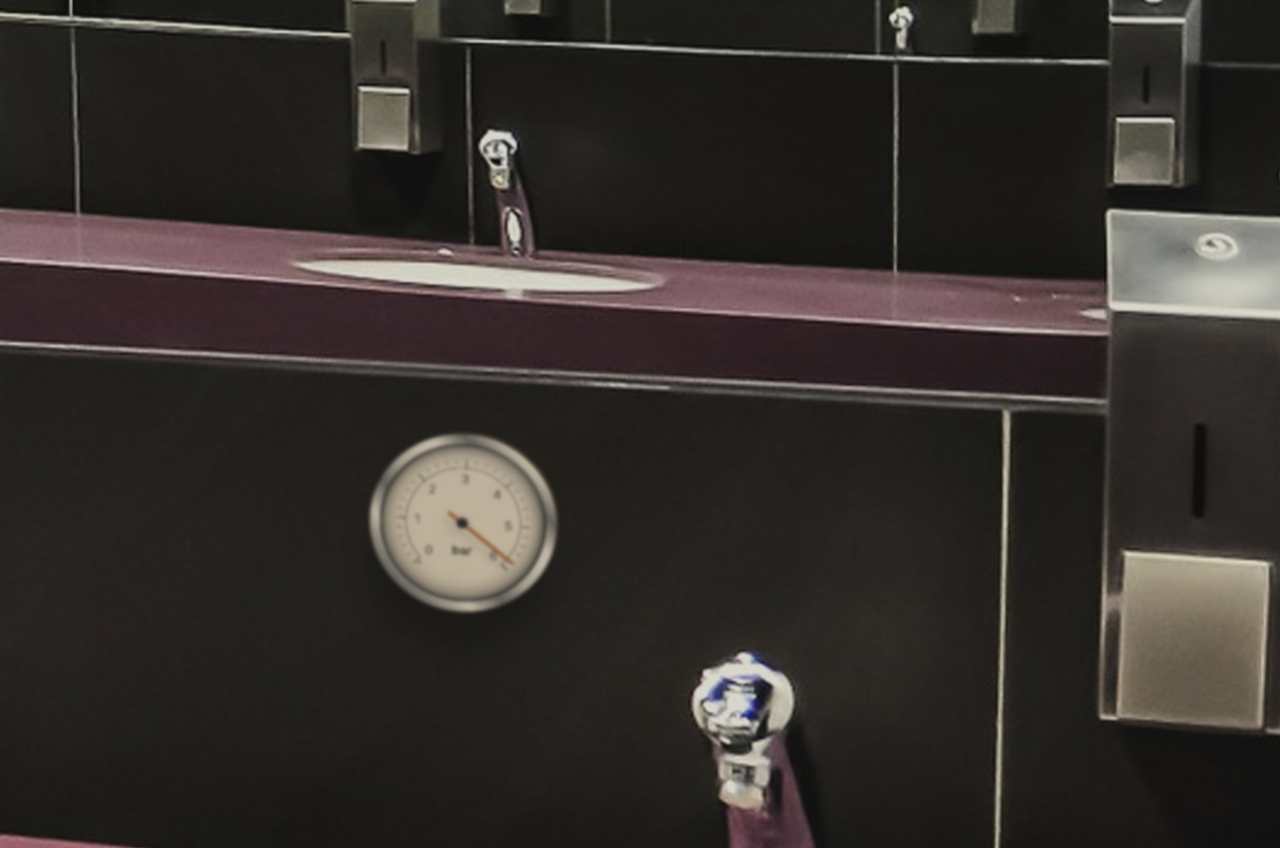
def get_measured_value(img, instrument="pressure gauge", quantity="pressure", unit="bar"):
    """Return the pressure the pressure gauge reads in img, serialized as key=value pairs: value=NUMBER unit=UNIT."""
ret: value=5.8 unit=bar
